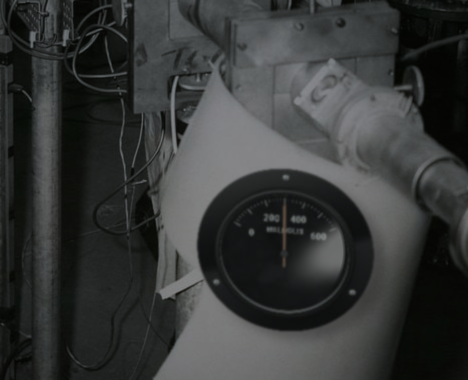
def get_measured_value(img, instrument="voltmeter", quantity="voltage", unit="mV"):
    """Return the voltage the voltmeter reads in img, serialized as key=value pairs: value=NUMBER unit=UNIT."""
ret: value=300 unit=mV
